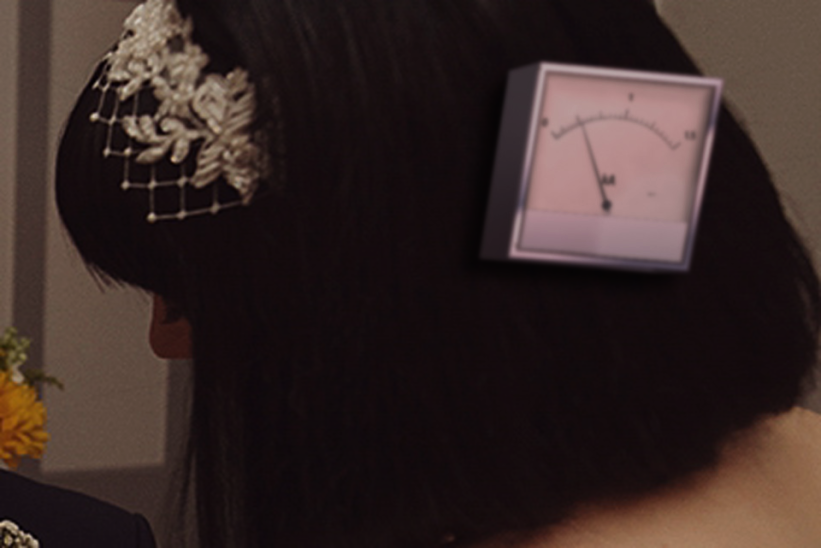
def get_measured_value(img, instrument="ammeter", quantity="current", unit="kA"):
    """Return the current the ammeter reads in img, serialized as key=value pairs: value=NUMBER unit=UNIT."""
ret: value=0.5 unit=kA
